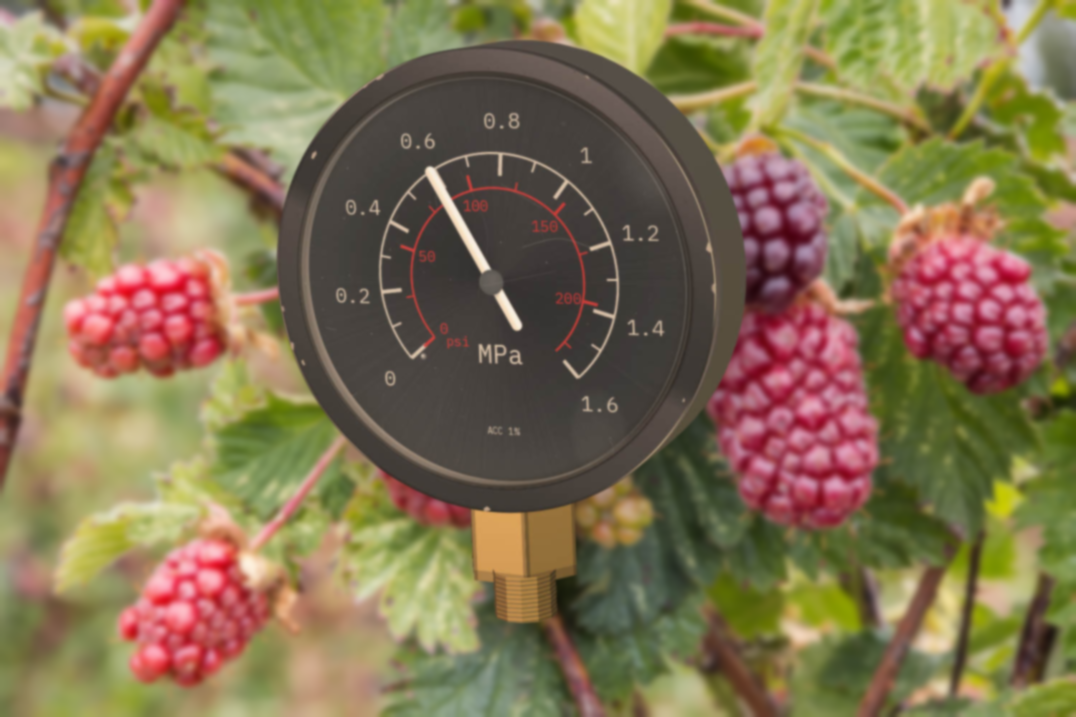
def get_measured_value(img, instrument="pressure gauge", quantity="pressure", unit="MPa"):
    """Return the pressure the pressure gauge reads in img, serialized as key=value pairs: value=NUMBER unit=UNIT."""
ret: value=0.6 unit=MPa
